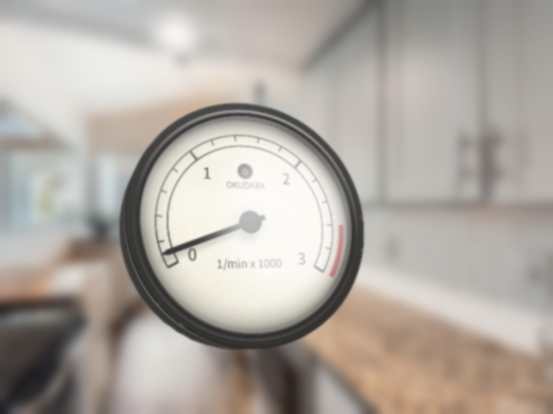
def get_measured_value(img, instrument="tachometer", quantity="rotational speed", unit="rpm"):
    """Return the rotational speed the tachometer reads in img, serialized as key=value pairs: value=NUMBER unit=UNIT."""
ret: value=100 unit=rpm
